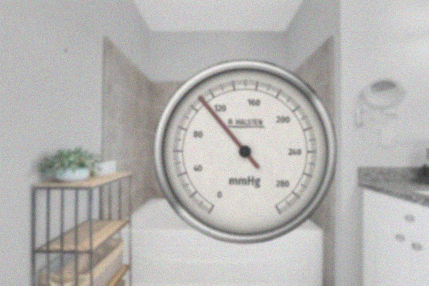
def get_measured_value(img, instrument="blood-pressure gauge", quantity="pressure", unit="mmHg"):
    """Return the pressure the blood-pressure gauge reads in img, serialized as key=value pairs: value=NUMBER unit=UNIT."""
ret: value=110 unit=mmHg
